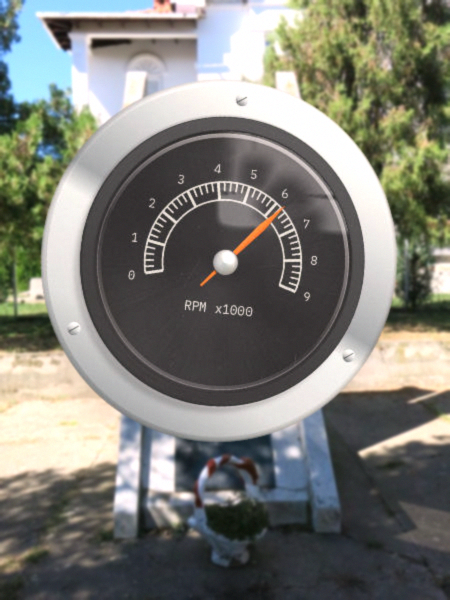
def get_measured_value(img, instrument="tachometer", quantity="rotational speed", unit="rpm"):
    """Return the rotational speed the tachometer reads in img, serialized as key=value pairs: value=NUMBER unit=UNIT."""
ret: value=6200 unit=rpm
